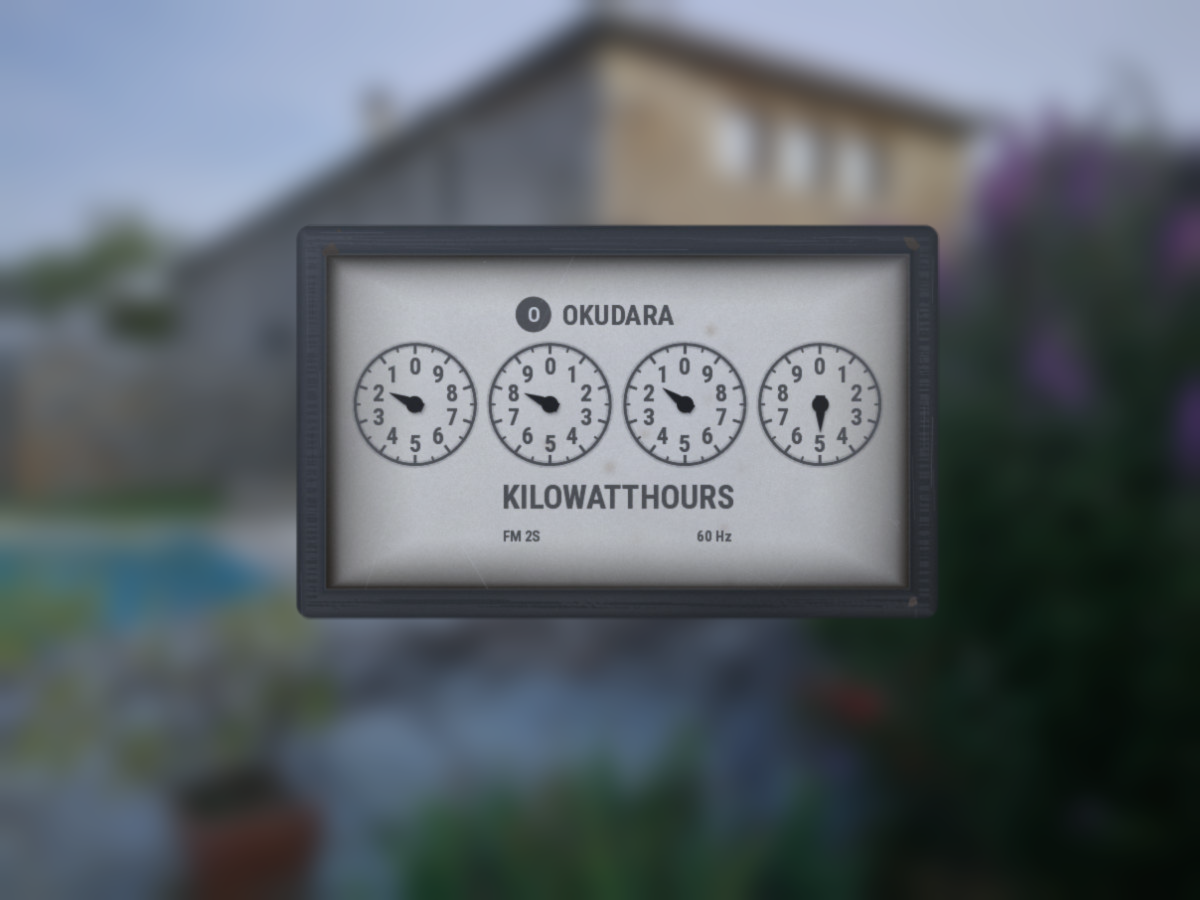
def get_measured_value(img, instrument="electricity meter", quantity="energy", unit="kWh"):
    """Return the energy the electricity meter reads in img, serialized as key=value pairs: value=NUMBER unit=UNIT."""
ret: value=1815 unit=kWh
